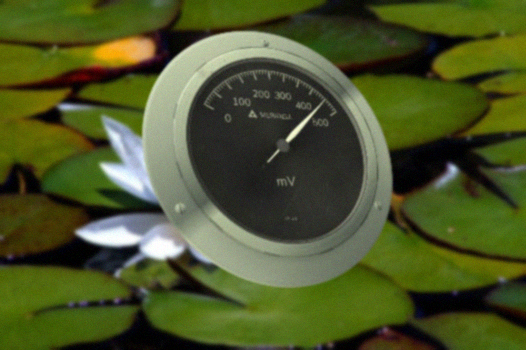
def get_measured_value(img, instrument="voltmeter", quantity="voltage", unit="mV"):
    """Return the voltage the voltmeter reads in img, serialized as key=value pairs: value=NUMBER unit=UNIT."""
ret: value=450 unit=mV
